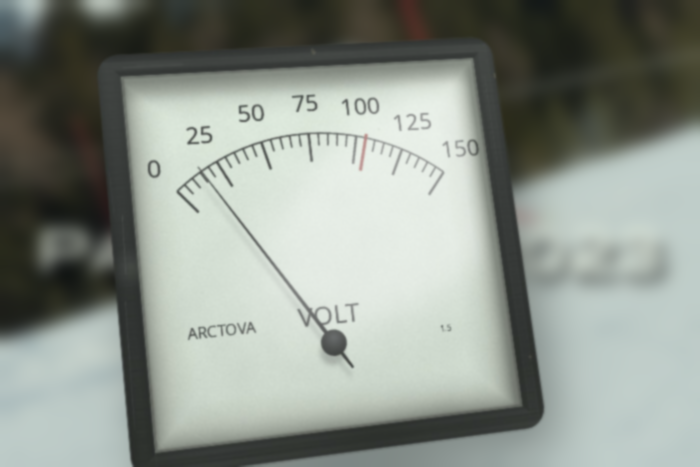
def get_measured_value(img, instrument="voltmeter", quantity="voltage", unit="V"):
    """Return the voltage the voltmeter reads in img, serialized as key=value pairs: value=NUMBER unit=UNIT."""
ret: value=15 unit=V
